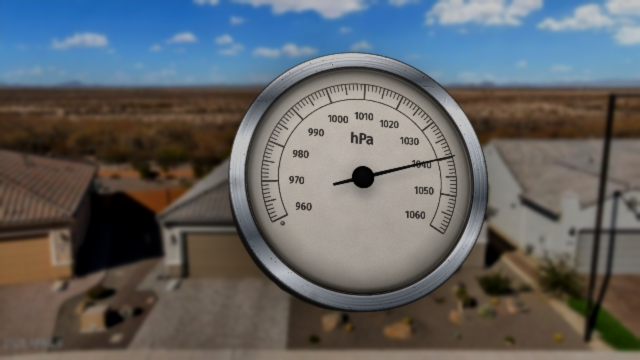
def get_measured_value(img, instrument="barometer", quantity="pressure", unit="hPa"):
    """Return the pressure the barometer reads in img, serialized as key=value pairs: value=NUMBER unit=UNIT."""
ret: value=1040 unit=hPa
